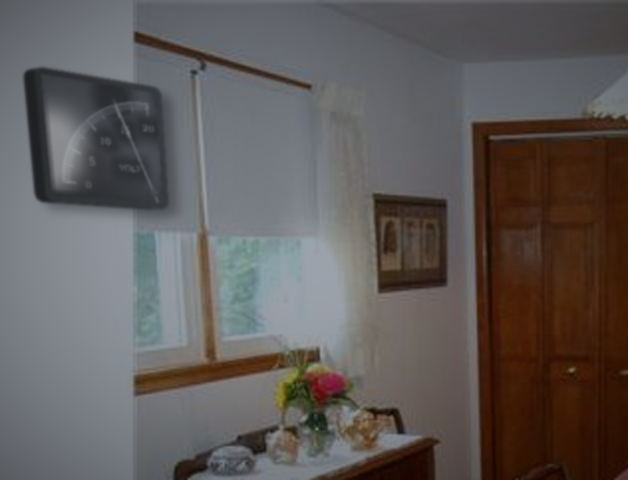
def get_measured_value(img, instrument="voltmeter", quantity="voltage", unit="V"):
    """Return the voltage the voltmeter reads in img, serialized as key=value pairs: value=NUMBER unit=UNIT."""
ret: value=15 unit=V
